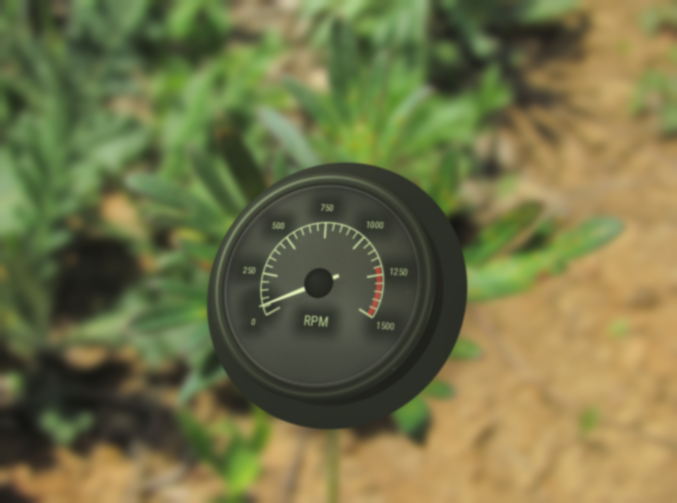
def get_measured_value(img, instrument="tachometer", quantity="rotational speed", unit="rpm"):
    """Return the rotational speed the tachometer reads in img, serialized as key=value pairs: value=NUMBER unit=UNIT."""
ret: value=50 unit=rpm
